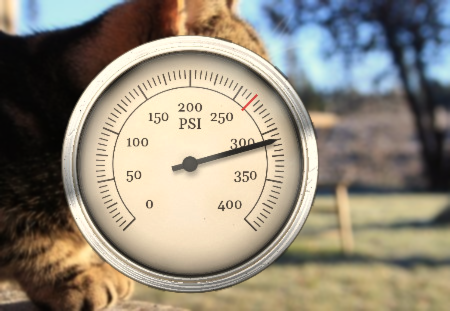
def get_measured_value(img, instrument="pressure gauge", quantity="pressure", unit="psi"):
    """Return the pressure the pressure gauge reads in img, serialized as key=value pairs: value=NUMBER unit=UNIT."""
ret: value=310 unit=psi
